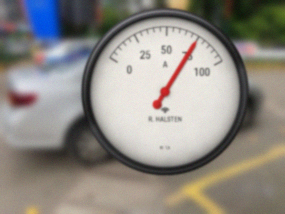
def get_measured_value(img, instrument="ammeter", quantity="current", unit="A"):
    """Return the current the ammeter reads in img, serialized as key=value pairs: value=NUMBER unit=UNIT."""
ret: value=75 unit=A
